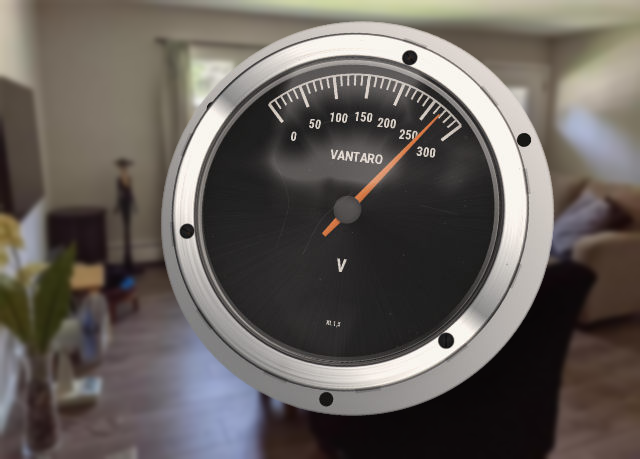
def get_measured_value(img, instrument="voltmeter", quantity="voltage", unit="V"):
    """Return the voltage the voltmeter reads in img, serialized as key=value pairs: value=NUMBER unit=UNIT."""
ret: value=270 unit=V
